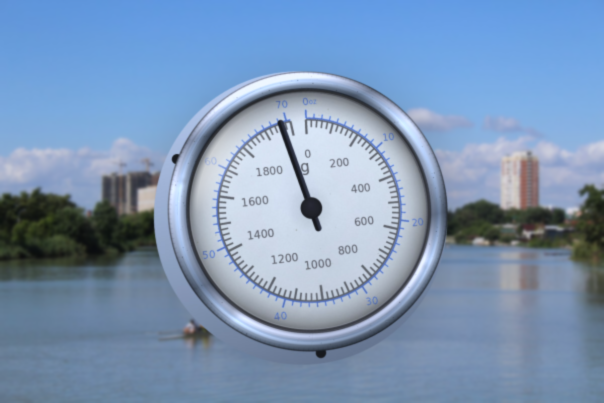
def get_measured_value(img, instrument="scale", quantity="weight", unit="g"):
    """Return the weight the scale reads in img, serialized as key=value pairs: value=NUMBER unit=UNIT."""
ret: value=1960 unit=g
